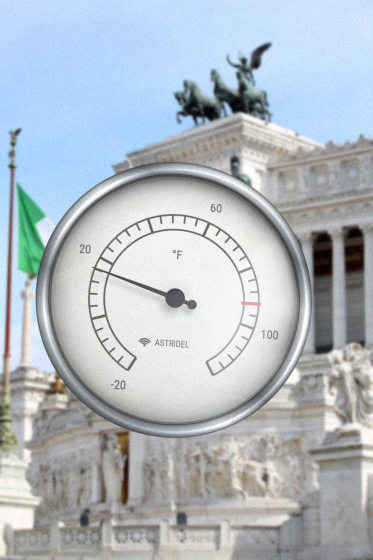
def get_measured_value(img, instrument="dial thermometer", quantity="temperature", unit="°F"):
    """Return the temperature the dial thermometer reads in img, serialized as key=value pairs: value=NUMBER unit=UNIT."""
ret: value=16 unit=°F
